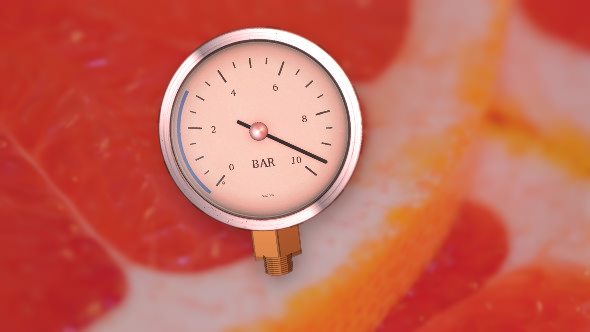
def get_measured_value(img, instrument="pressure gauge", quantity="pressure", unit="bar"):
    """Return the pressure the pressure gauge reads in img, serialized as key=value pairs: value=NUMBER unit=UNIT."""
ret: value=9.5 unit=bar
